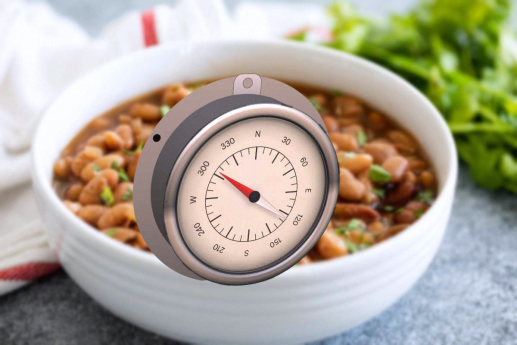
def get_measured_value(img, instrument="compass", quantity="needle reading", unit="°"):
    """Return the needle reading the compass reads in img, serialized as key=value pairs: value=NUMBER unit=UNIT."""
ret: value=305 unit=°
